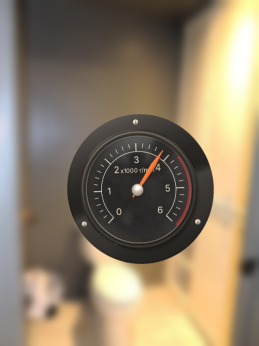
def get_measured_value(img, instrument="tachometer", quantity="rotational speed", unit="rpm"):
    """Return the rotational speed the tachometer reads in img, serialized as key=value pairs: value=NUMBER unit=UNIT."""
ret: value=3800 unit=rpm
